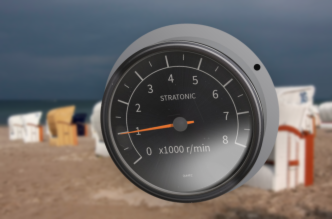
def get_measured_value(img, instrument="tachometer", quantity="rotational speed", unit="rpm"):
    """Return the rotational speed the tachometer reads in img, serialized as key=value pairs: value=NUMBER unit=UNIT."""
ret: value=1000 unit=rpm
